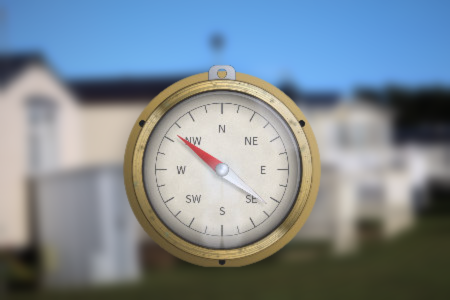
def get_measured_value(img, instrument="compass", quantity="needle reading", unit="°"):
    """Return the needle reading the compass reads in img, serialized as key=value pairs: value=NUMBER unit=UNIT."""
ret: value=307.5 unit=°
